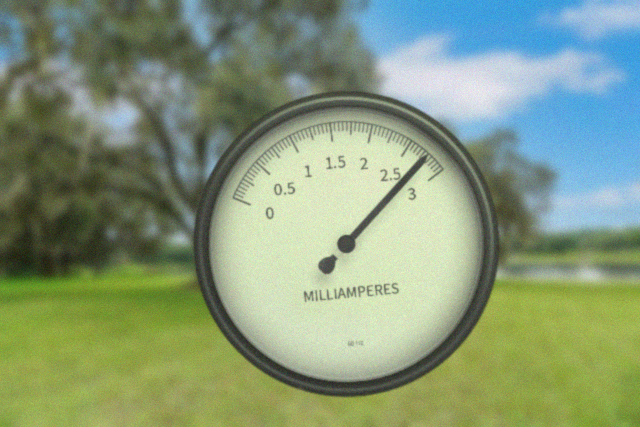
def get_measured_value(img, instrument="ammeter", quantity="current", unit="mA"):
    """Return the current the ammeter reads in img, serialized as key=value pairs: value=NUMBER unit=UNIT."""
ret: value=2.75 unit=mA
